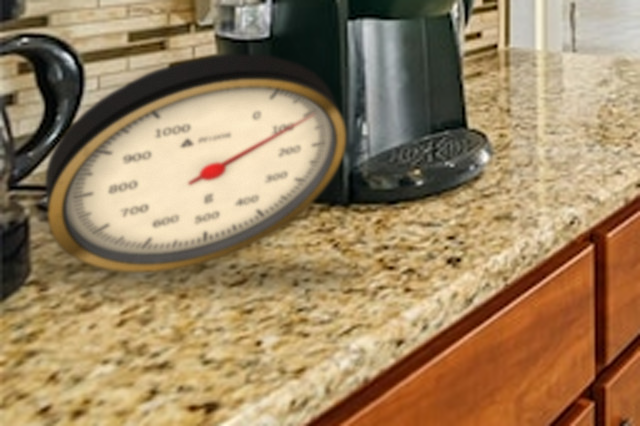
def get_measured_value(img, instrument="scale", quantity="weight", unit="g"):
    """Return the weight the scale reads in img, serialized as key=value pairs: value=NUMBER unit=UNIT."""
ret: value=100 unit=g
